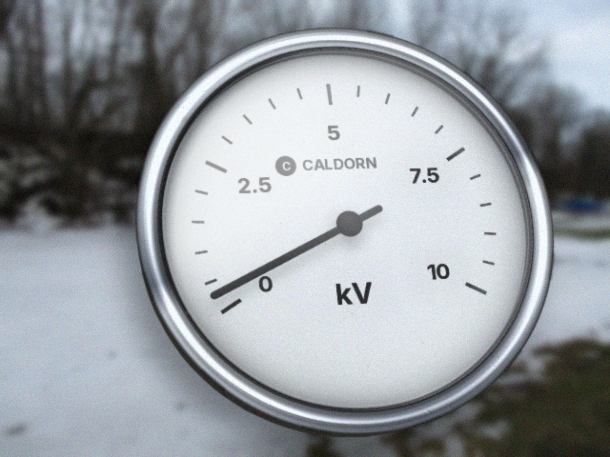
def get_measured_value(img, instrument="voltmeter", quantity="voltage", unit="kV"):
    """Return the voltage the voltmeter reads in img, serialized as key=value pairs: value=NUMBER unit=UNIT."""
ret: value=0.25 unit=kV
